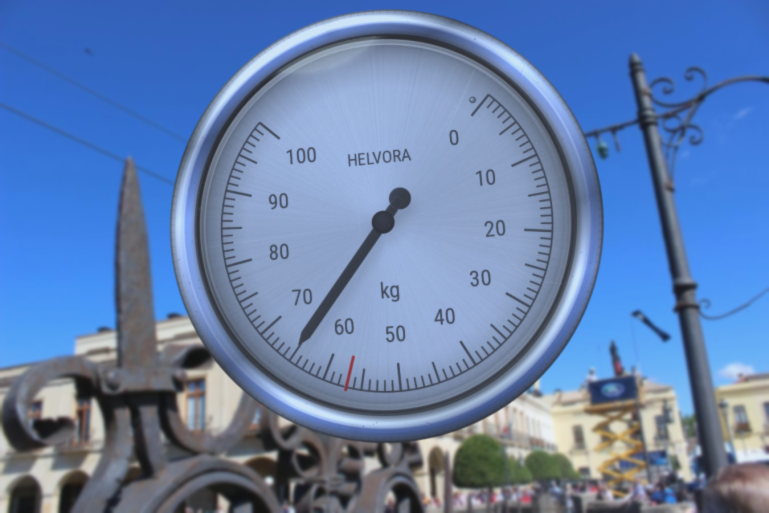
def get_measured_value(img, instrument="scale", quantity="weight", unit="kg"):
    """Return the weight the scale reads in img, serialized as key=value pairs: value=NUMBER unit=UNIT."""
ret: value=65 unit=kg
